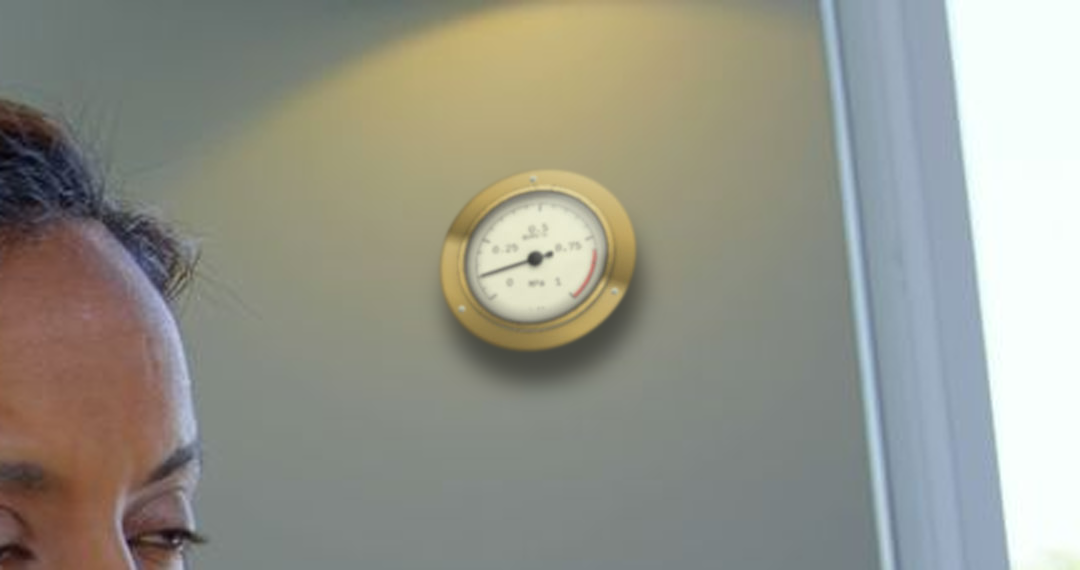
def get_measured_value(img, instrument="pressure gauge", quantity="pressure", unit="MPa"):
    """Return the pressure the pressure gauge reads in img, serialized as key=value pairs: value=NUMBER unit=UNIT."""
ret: value=0.1 unit=MPa
